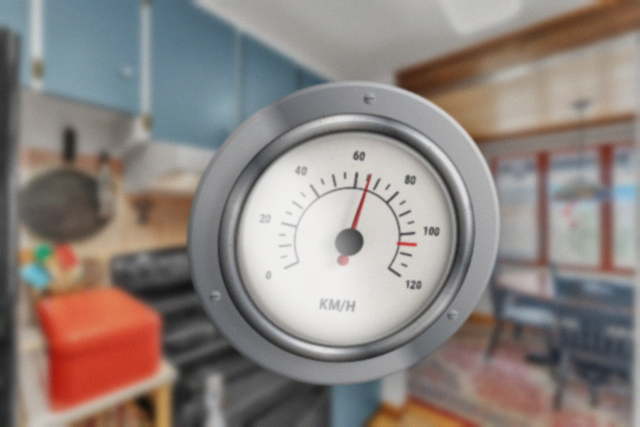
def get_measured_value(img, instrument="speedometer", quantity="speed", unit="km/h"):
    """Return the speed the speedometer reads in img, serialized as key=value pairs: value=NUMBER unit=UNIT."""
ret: value=65 unit=km/h
